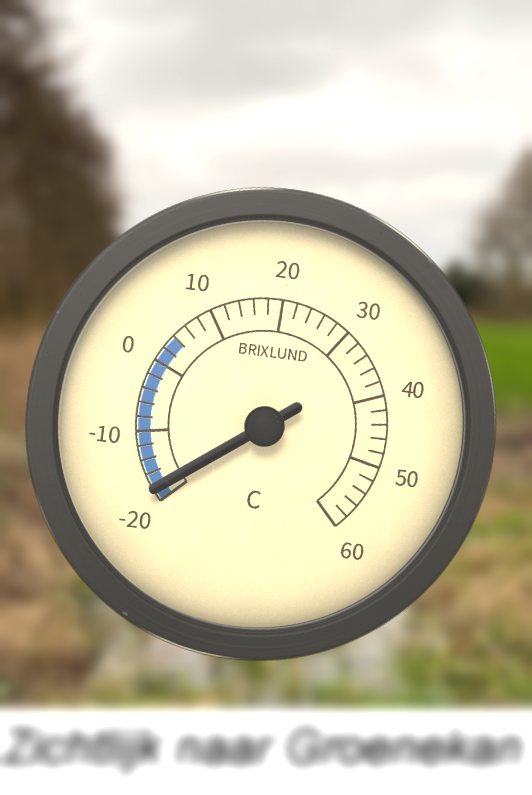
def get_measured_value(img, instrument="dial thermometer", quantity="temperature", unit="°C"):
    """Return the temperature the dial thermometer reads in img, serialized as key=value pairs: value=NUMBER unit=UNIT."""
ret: value=-18 unit=°C
